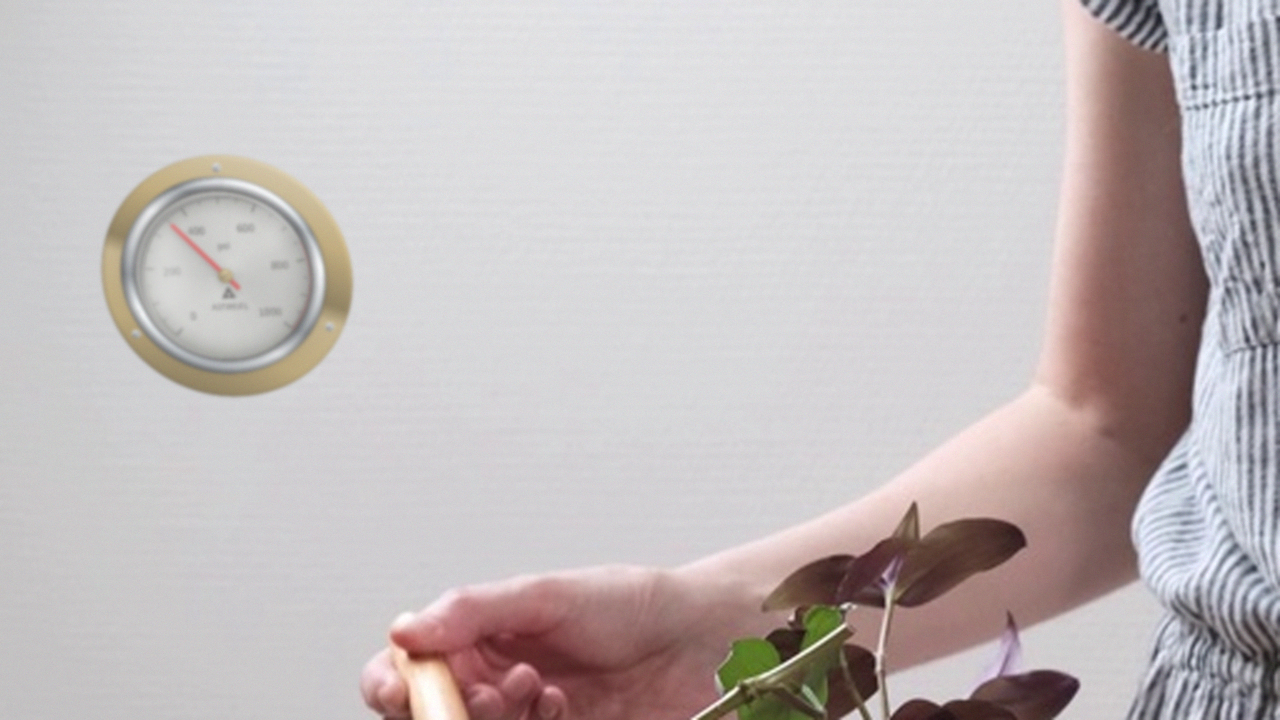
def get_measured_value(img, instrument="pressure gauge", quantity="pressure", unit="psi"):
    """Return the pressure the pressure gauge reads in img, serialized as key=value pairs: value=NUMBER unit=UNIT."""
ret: value=350 unit=psi
